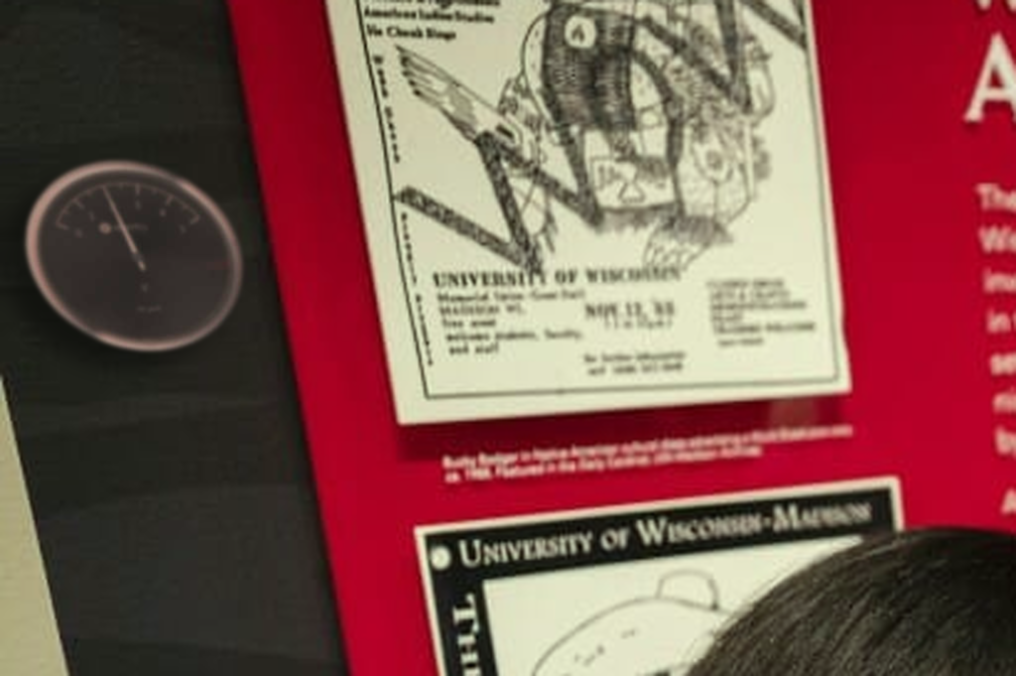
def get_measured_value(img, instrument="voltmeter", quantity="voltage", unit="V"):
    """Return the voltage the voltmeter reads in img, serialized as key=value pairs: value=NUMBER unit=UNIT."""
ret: value=2 unit=V
